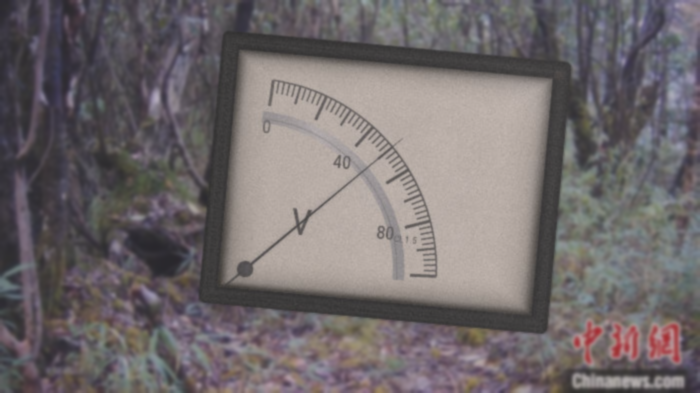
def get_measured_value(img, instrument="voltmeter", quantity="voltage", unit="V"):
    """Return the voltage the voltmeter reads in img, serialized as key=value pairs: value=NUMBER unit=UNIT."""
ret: value=50 unit=V
